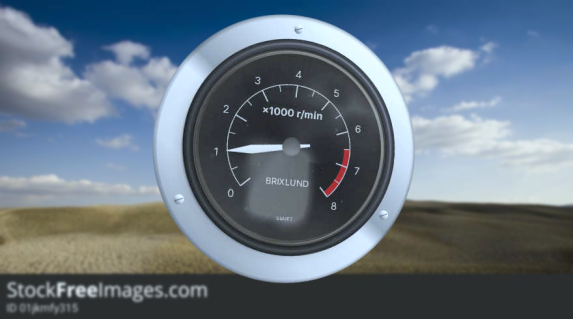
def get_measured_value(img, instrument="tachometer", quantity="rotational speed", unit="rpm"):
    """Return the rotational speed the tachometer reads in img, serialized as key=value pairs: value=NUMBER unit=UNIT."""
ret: value=1000 unit=rpm
